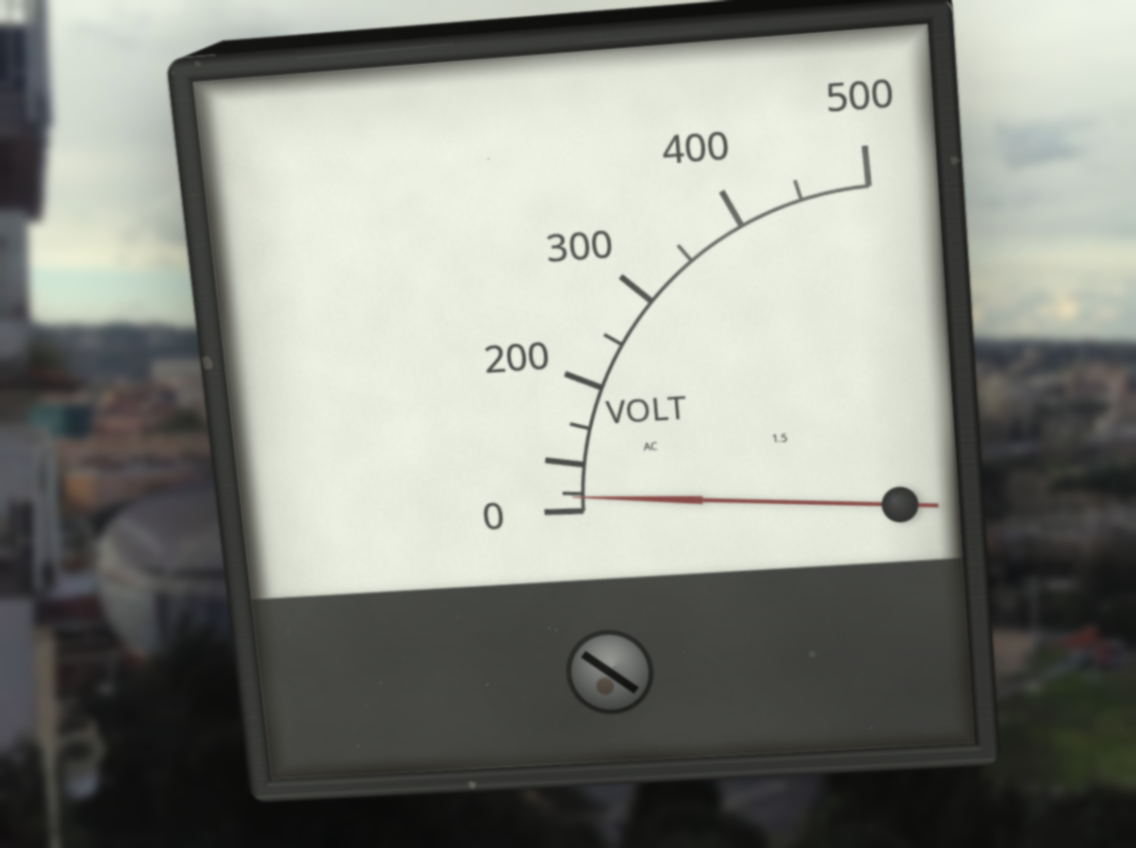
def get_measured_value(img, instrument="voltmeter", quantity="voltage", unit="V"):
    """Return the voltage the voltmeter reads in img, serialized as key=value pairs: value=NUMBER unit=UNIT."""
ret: value=50 unit=V
